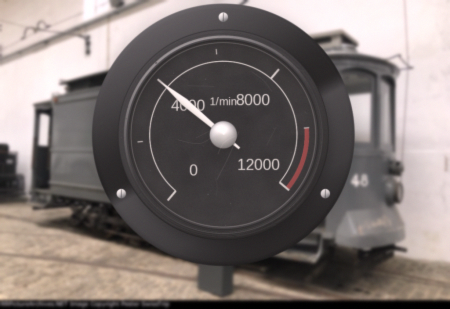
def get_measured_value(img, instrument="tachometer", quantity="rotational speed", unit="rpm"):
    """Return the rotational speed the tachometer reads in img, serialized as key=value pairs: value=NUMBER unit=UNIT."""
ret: value=4000 unit=rpm
